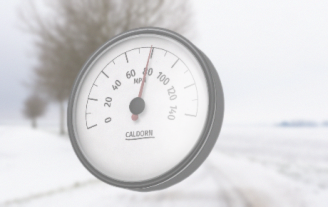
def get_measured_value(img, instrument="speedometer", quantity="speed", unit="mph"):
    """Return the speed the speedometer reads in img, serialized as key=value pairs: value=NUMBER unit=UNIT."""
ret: value=80 unit=mph
